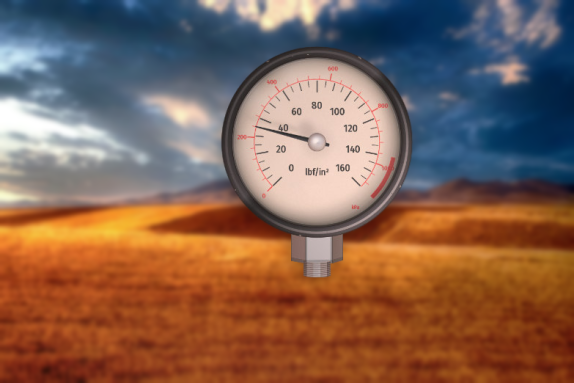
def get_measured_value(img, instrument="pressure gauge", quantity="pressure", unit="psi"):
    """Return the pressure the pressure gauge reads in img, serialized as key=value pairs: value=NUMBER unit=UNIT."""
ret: value=35 unit=psi
